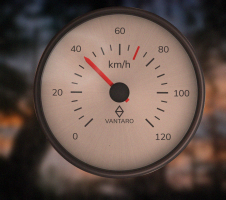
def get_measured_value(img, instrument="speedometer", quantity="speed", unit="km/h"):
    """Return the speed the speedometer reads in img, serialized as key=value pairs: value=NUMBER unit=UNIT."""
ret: value=40 unit=km/h
